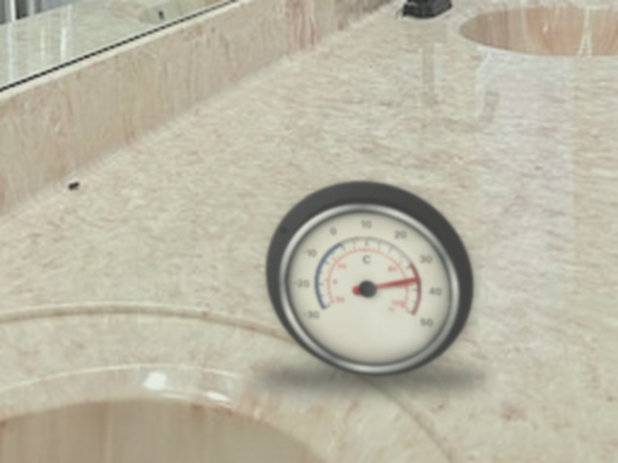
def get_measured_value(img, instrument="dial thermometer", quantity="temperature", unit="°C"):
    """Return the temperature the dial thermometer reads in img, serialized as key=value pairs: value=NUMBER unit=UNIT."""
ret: value=35 unit=°C
